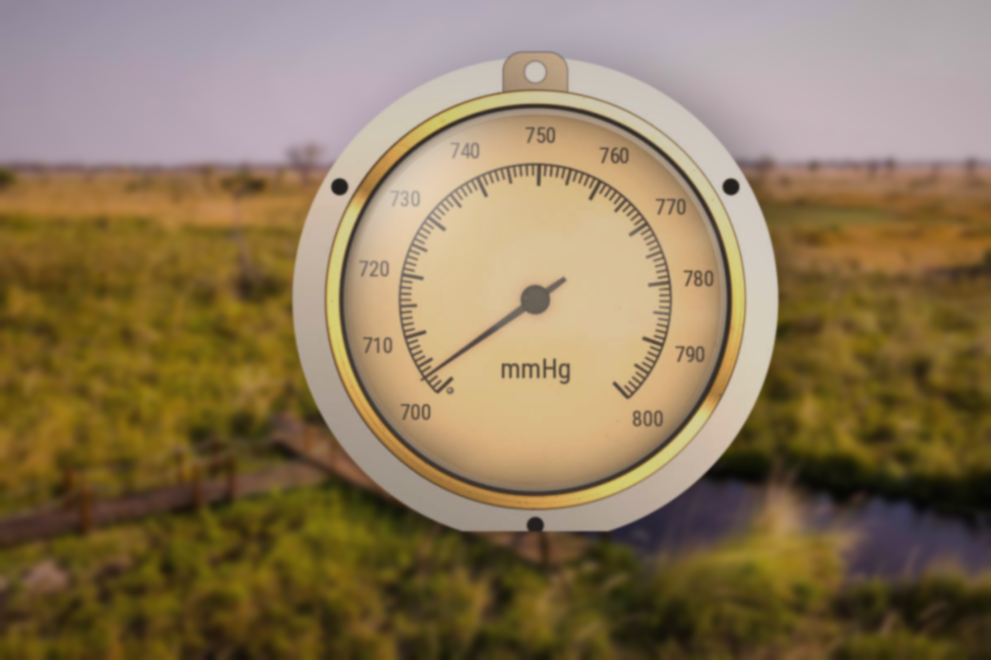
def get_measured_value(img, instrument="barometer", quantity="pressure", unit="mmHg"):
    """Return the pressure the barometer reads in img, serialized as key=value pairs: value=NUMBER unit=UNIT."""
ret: value=703 unit=mmHg
